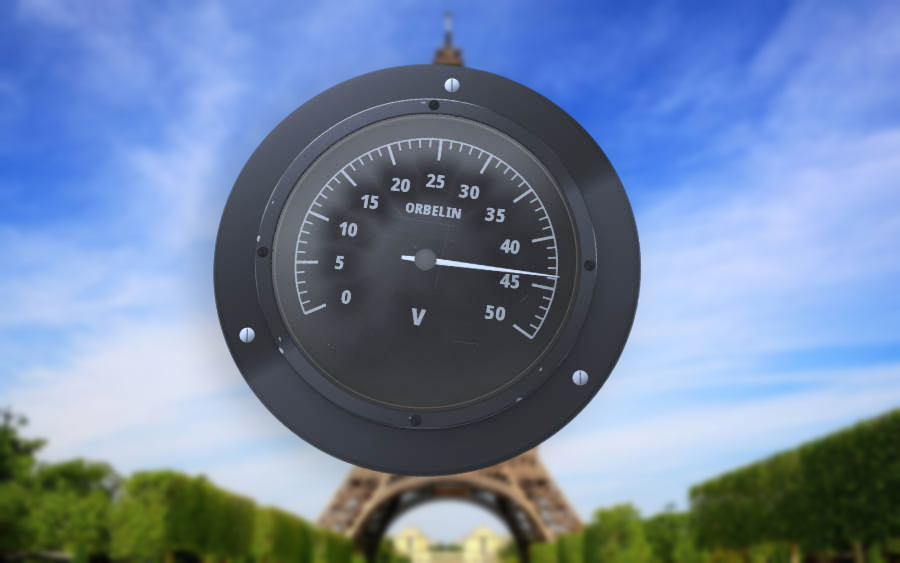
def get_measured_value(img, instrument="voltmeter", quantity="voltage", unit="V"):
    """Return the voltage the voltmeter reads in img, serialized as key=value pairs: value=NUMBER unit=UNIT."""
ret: value=44 unit=V
